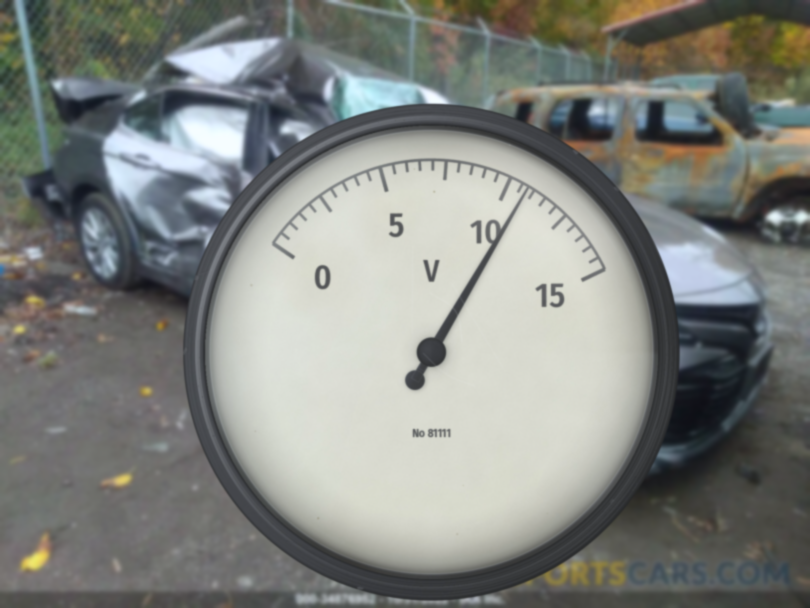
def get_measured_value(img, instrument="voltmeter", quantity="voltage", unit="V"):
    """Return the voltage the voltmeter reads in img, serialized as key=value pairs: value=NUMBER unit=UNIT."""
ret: value=10.75 unit=V
